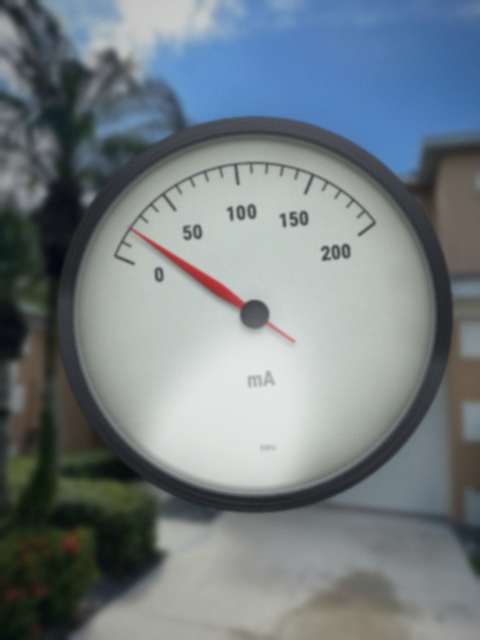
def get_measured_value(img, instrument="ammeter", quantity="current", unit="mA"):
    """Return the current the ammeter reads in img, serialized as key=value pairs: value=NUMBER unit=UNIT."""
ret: value=20 unit=mA
